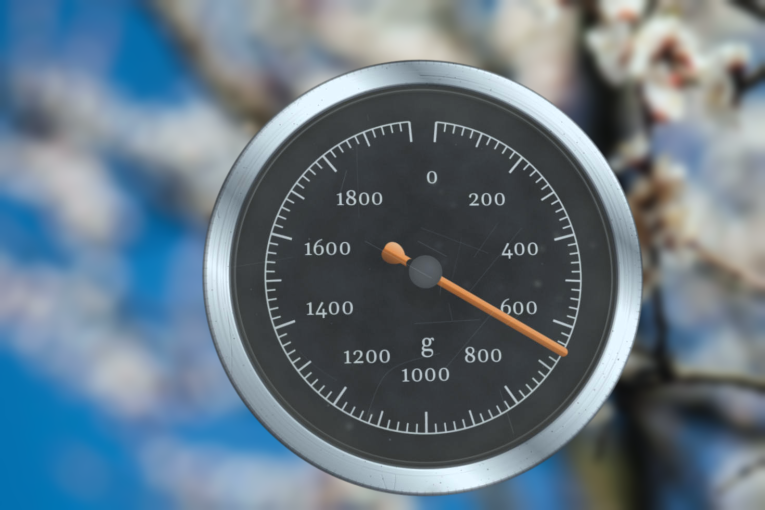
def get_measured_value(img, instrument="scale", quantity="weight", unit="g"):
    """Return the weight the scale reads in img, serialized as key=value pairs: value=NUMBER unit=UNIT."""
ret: value=660 unit=g
